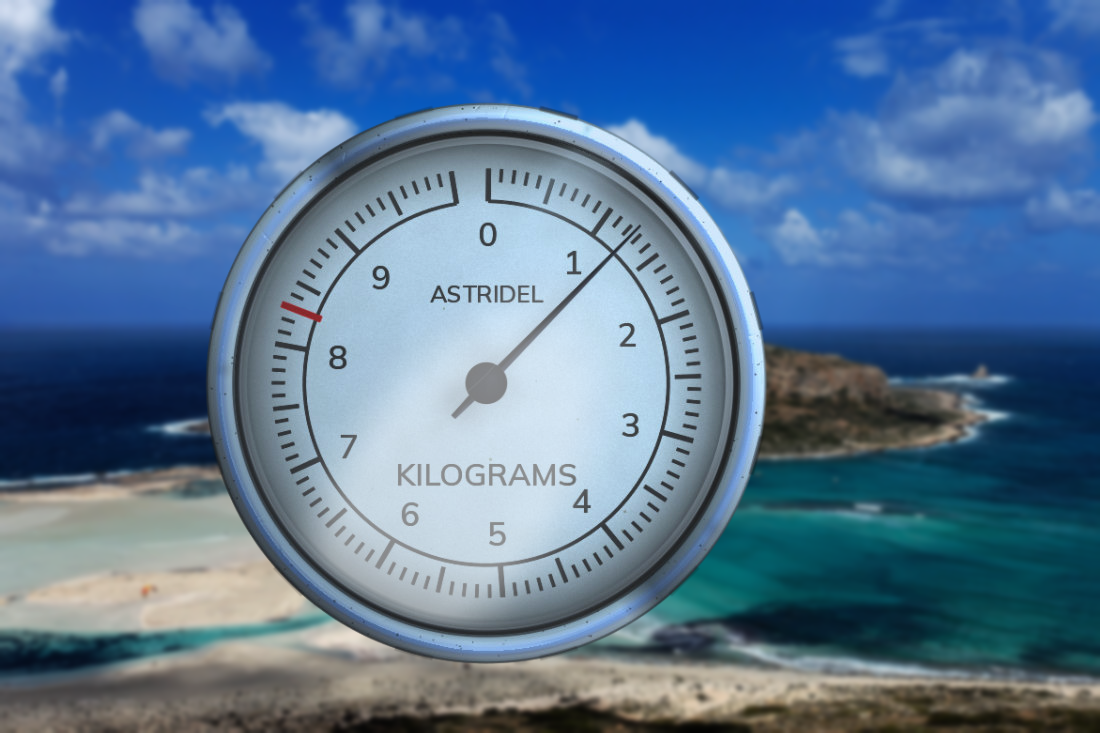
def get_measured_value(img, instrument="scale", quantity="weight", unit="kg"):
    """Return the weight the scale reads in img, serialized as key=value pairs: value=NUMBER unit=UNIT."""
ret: value=1.25 unit=kg
